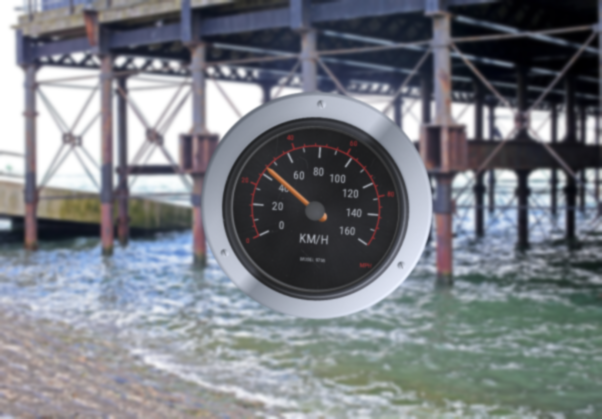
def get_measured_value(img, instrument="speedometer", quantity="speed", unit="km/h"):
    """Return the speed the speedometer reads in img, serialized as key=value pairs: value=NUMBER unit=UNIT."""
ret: value=45 unit=km/h
